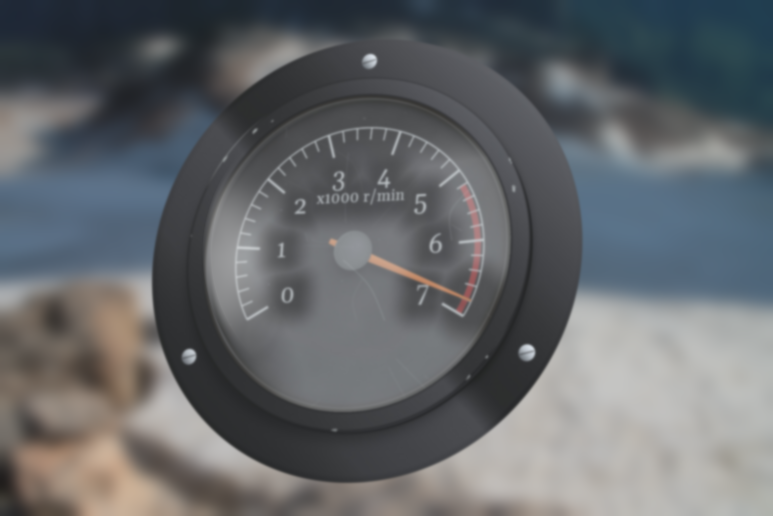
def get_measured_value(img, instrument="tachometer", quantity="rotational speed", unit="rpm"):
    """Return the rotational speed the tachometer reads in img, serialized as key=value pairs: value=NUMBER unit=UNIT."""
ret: value=6800 unit=rpm
